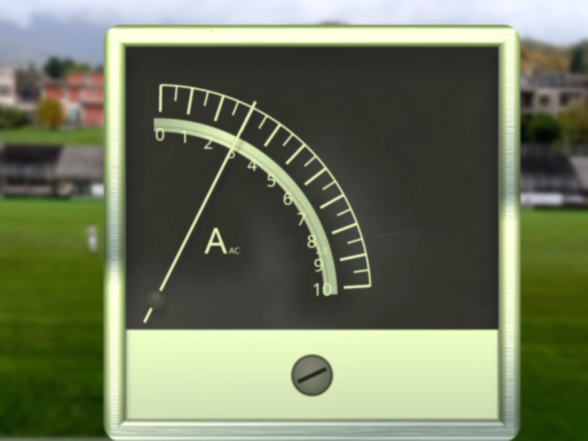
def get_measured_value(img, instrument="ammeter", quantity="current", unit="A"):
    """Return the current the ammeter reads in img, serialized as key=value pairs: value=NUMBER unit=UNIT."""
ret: value=3 unit=A
